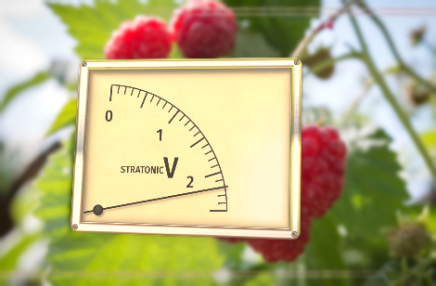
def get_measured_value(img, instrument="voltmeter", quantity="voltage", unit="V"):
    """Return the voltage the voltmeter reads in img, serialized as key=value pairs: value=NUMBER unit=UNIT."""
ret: value=2.2 unit=V
